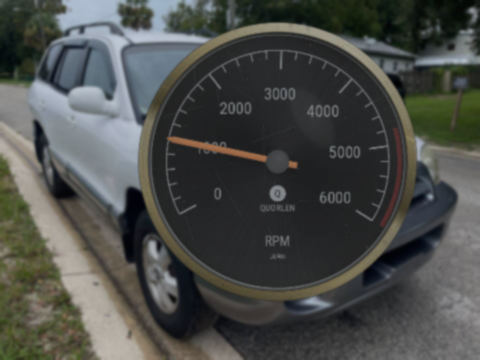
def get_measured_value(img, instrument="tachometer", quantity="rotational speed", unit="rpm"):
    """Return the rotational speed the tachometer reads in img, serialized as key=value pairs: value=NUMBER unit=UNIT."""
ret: value=1000 unit=rpm
